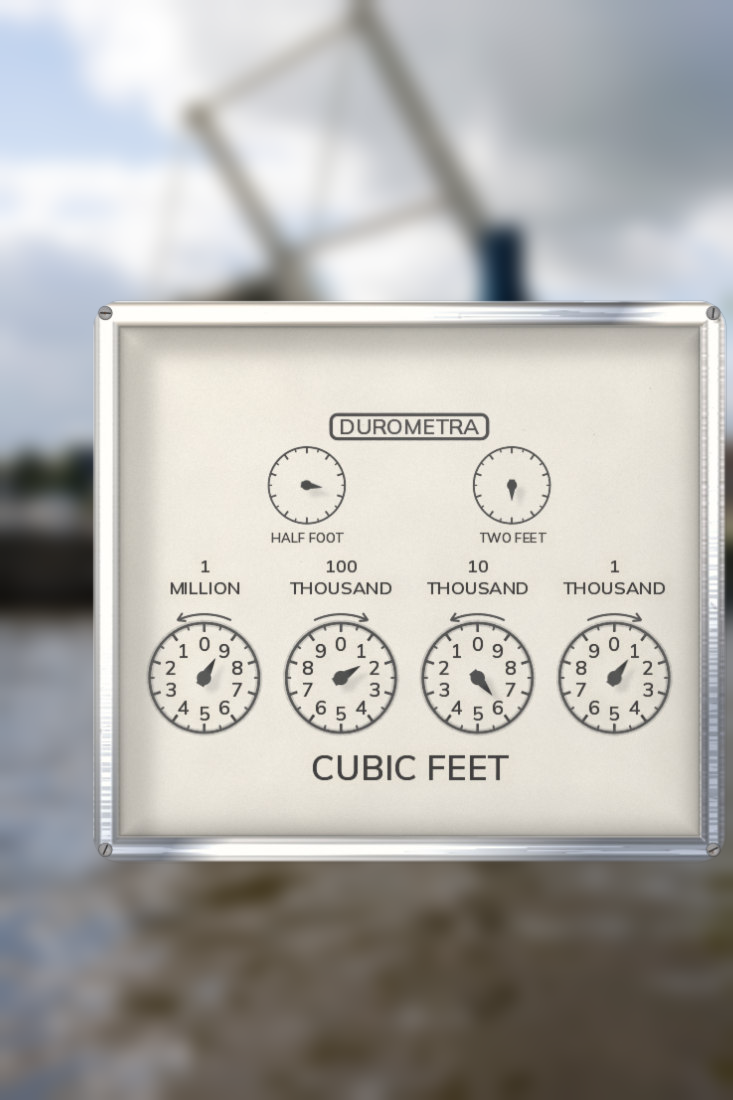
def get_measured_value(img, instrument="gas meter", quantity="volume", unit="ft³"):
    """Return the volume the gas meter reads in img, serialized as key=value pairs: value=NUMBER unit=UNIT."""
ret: value=916100 unit=ft³
